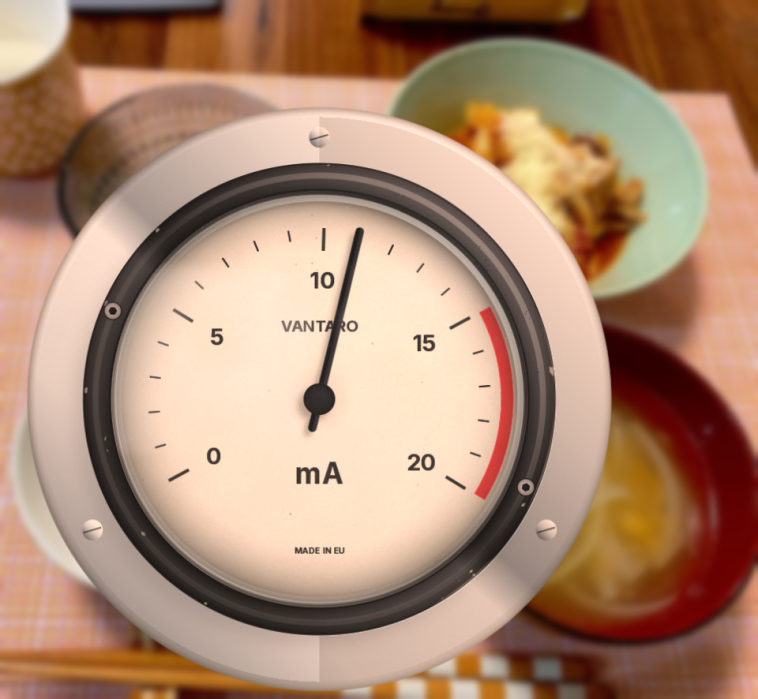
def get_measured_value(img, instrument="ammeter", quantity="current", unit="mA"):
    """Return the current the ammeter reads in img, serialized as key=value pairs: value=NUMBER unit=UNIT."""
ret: value=11 unit=mA
